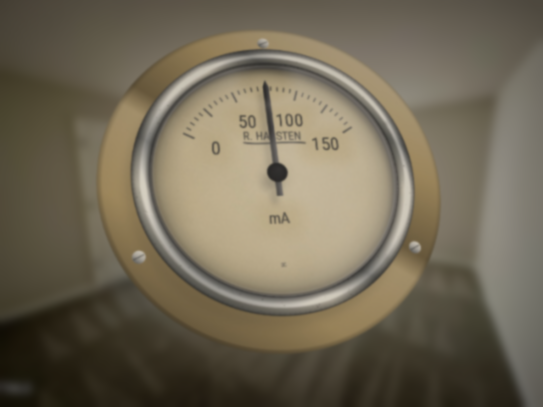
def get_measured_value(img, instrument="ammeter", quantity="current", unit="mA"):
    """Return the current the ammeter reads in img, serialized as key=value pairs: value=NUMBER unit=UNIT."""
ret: value=75 unit=mA
